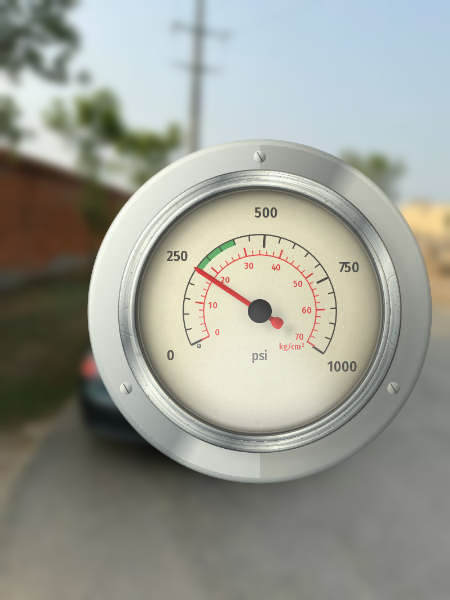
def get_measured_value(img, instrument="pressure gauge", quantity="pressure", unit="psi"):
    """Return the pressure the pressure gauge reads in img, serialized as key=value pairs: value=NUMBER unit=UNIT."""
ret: value=250 unit=psi
